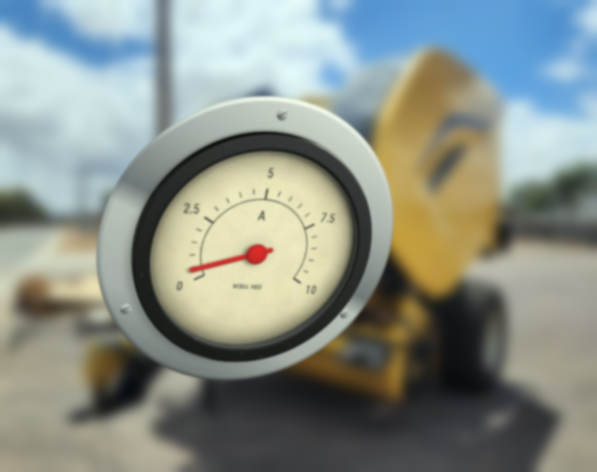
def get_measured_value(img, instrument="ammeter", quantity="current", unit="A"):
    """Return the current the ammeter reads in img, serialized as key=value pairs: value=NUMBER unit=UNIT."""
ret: value=0.5 unit=A
